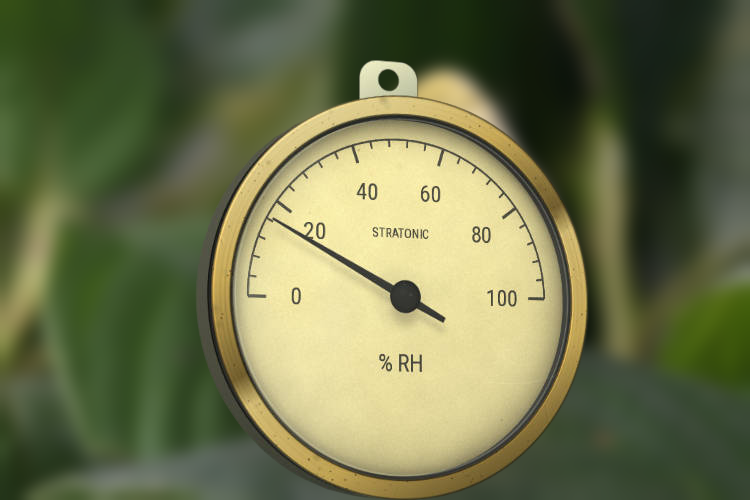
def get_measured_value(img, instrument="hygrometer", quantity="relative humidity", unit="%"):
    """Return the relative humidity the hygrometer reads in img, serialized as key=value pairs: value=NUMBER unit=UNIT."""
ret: value=16 unit=%
